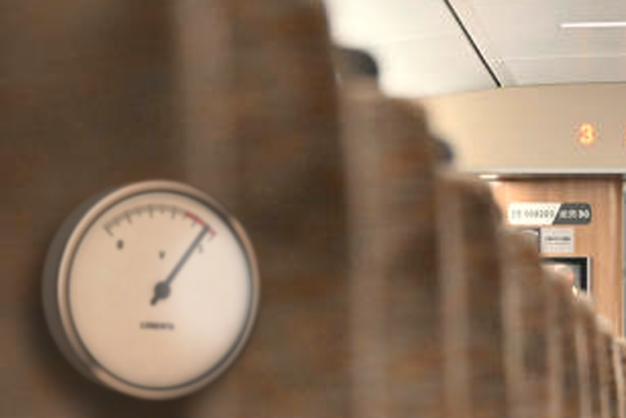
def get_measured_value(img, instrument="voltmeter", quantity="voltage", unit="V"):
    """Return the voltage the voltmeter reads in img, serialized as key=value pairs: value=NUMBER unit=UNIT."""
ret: value=4.5 unit=V
